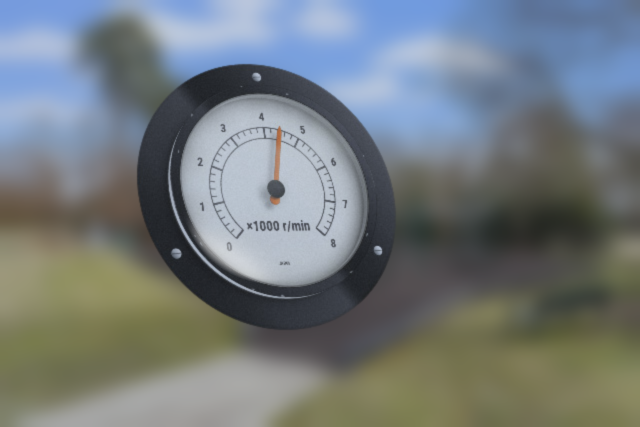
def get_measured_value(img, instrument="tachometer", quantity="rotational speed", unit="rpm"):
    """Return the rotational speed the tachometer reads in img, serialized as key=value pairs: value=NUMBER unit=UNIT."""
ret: value=4400 unit=rpm
